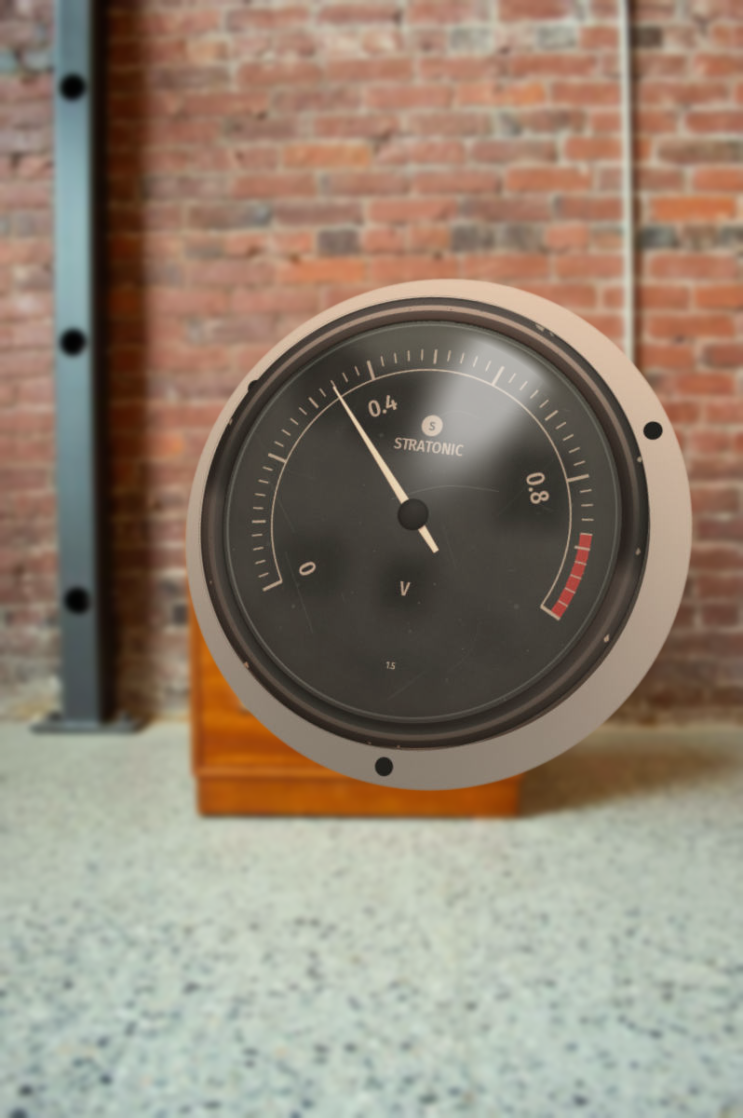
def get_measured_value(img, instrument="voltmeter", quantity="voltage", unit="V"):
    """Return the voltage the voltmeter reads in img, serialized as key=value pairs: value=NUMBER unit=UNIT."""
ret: value=0.34 unit=V
